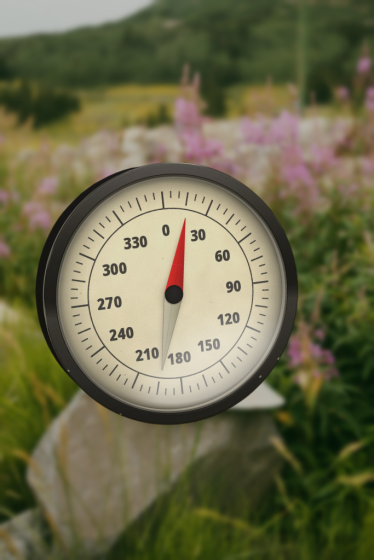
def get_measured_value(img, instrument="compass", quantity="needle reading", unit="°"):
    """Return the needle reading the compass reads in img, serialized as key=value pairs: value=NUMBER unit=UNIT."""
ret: value=15 unit=°
